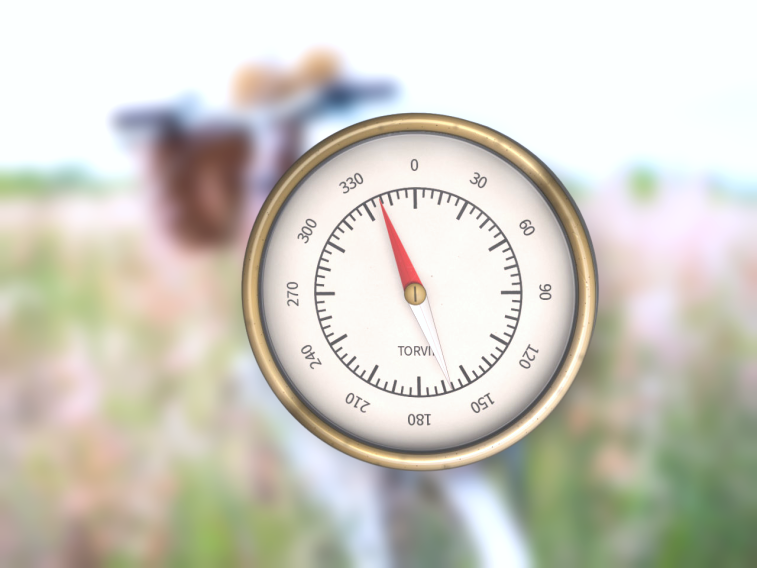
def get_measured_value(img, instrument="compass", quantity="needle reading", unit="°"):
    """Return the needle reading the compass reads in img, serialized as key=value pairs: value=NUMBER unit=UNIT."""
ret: value=340 unit=°
